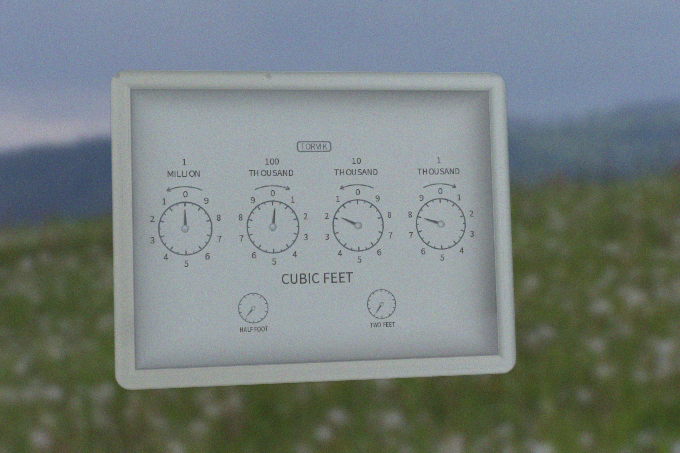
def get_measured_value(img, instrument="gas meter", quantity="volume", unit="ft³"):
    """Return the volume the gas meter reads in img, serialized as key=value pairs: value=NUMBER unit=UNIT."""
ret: value=1800 unit=ft³
